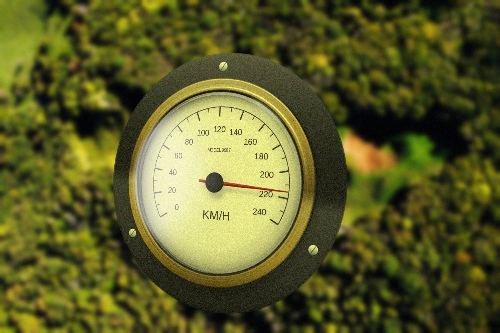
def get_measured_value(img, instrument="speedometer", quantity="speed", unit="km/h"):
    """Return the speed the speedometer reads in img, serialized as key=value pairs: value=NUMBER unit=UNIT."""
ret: value=215 unit=km/h
